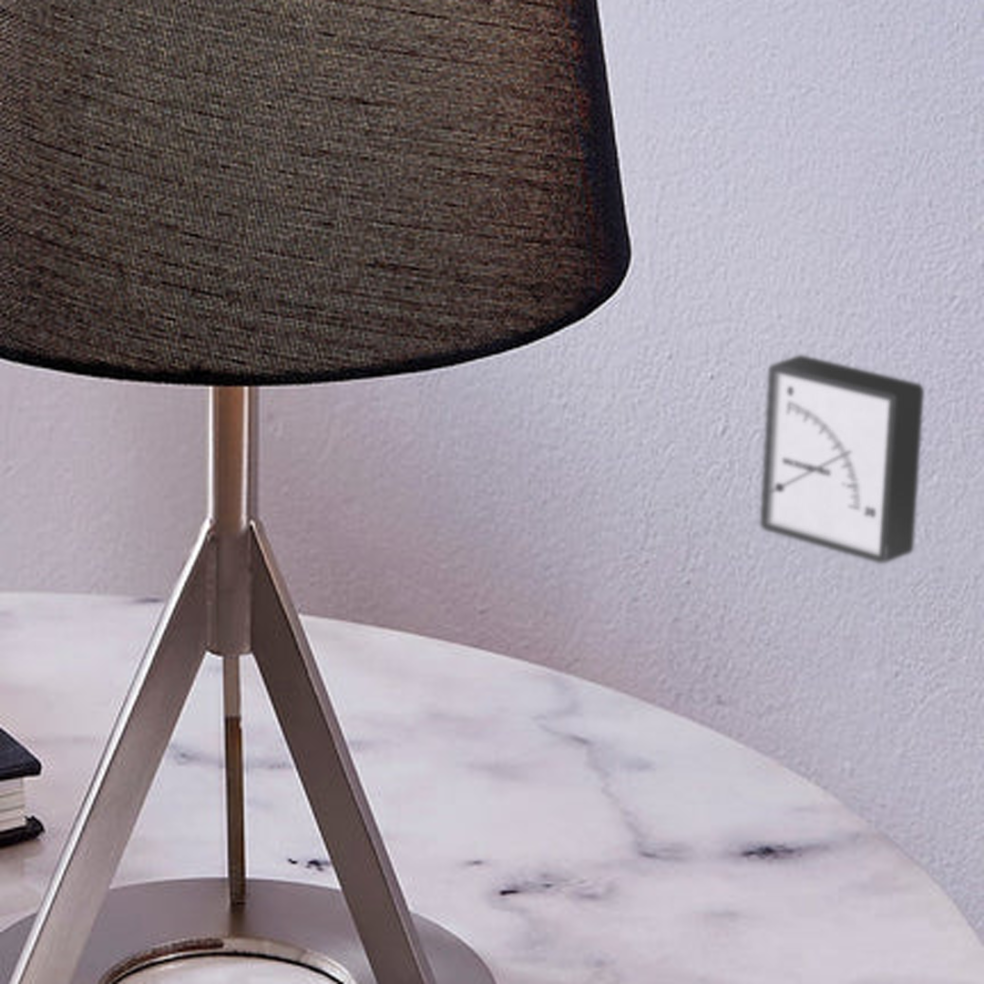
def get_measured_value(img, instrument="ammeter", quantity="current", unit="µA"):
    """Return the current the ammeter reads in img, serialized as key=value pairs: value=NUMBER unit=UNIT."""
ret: value=17.5 unit=µA
